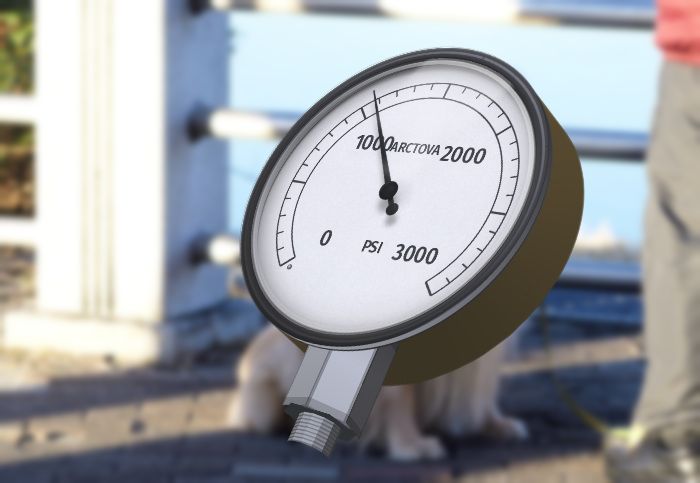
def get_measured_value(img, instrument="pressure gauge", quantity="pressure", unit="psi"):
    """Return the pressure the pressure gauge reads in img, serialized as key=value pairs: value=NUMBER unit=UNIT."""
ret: value=1100 unit=psi
